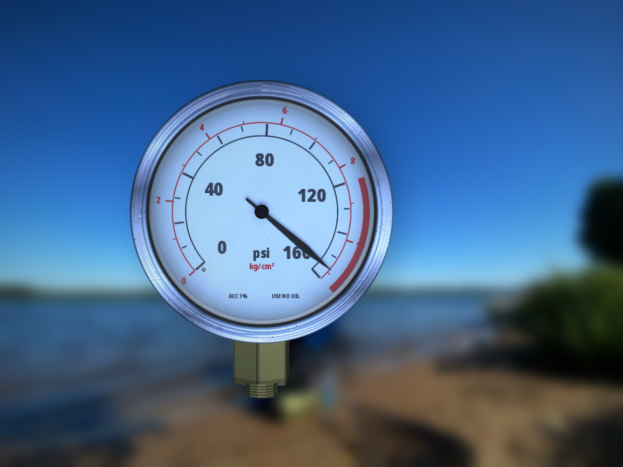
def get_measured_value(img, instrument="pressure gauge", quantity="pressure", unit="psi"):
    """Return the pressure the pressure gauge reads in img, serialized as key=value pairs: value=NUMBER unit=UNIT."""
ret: value=155 unit=psi
